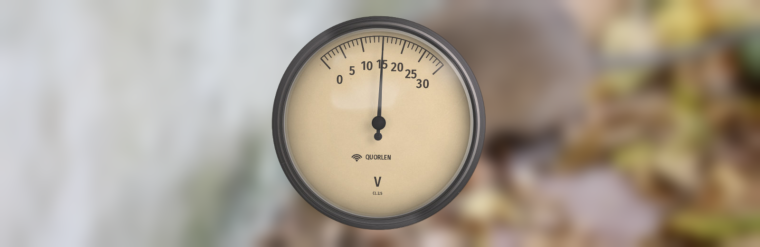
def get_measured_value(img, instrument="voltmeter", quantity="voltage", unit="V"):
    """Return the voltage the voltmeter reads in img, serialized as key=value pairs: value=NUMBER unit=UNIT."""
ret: value=15 unit=V
